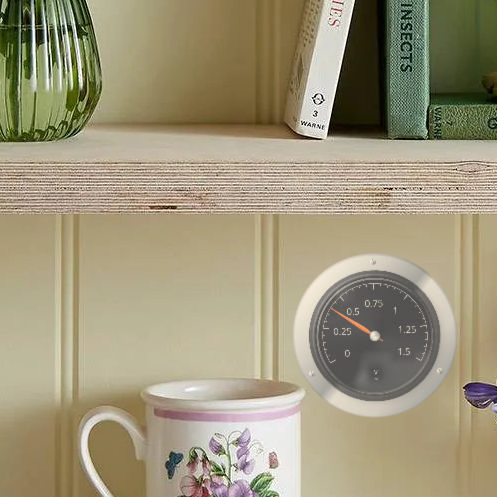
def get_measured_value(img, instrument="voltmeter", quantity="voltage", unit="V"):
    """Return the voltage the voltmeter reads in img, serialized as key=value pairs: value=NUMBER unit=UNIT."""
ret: value=0.4 unit=V
